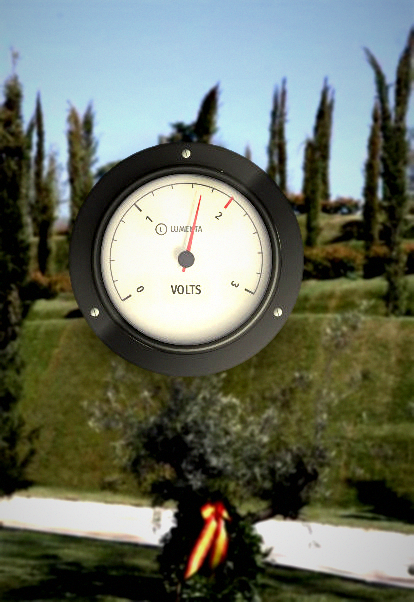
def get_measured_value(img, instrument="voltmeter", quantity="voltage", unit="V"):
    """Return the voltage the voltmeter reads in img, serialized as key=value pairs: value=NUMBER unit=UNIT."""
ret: value=1.7 unit=V
